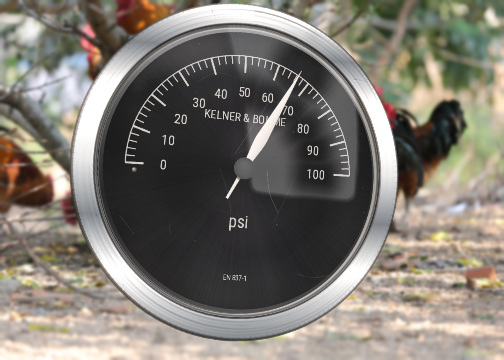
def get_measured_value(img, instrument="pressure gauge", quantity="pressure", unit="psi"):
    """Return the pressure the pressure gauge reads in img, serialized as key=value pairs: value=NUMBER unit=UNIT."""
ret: value=66 unit=psi
